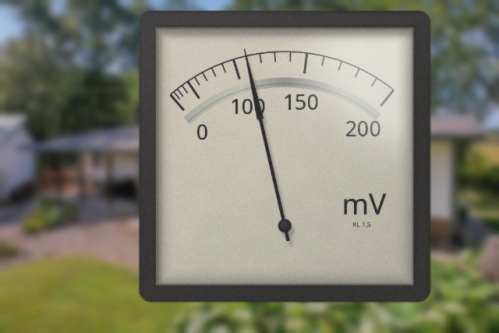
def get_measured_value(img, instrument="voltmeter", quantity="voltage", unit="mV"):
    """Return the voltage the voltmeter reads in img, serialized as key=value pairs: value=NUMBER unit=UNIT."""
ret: value=110 unit=mV
